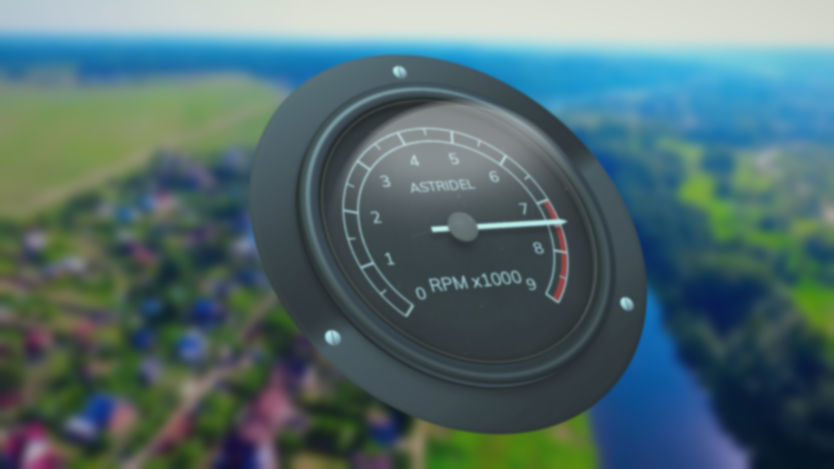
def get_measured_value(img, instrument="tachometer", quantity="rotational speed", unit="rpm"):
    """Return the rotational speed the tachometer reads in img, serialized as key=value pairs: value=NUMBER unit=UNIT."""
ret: value=7500 unit=rpm
